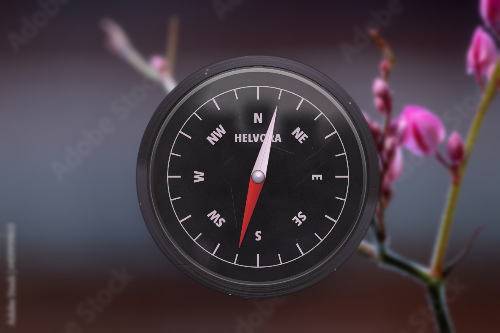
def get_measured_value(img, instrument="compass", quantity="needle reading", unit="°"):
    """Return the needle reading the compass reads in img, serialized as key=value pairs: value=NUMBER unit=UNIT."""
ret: value=195 unit=°
